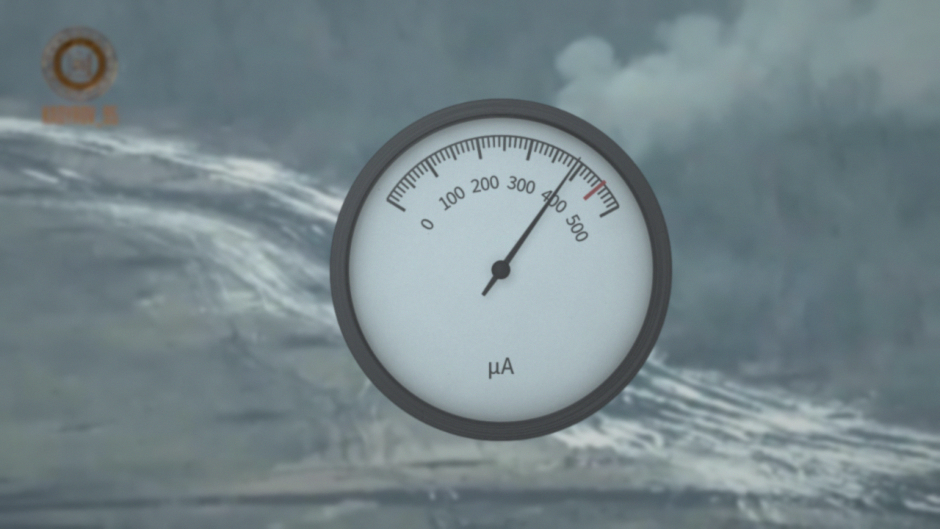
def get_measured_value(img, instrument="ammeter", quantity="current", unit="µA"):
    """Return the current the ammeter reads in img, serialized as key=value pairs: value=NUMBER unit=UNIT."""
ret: value=390 unit=µA
